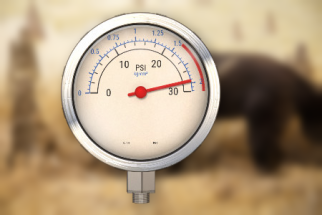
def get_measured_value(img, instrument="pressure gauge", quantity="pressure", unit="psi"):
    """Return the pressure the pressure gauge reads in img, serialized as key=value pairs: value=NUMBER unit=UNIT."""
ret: value=28 unit=psi
